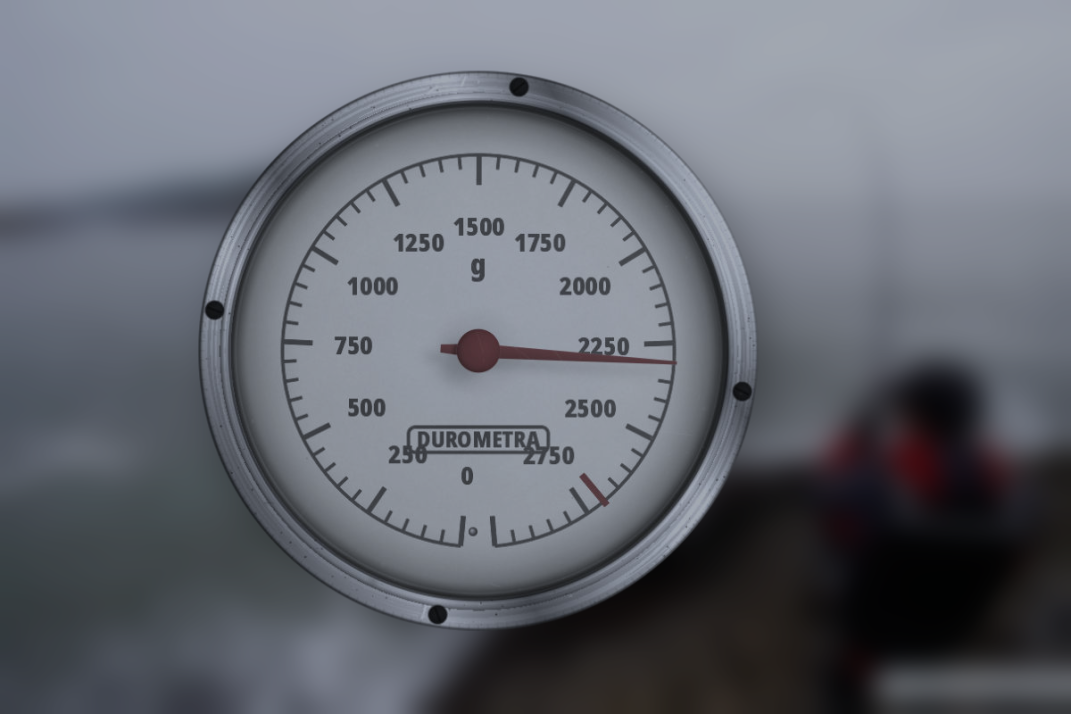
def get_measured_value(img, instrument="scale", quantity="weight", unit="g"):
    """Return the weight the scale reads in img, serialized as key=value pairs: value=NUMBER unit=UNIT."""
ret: value=2300 unit=g
